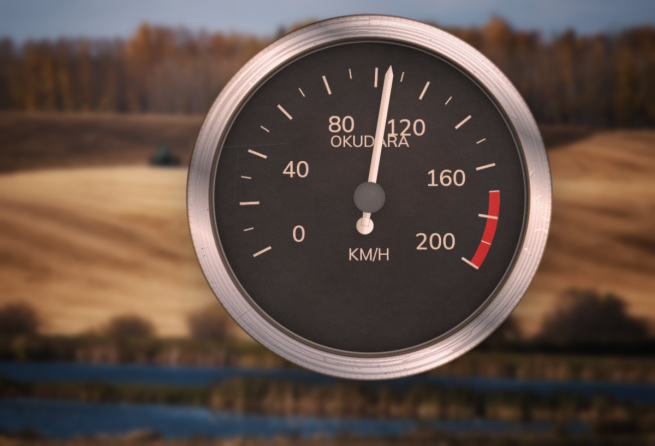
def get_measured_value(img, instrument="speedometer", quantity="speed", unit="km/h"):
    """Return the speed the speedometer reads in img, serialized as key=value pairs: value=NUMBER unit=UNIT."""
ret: value=105 unit=km/h
